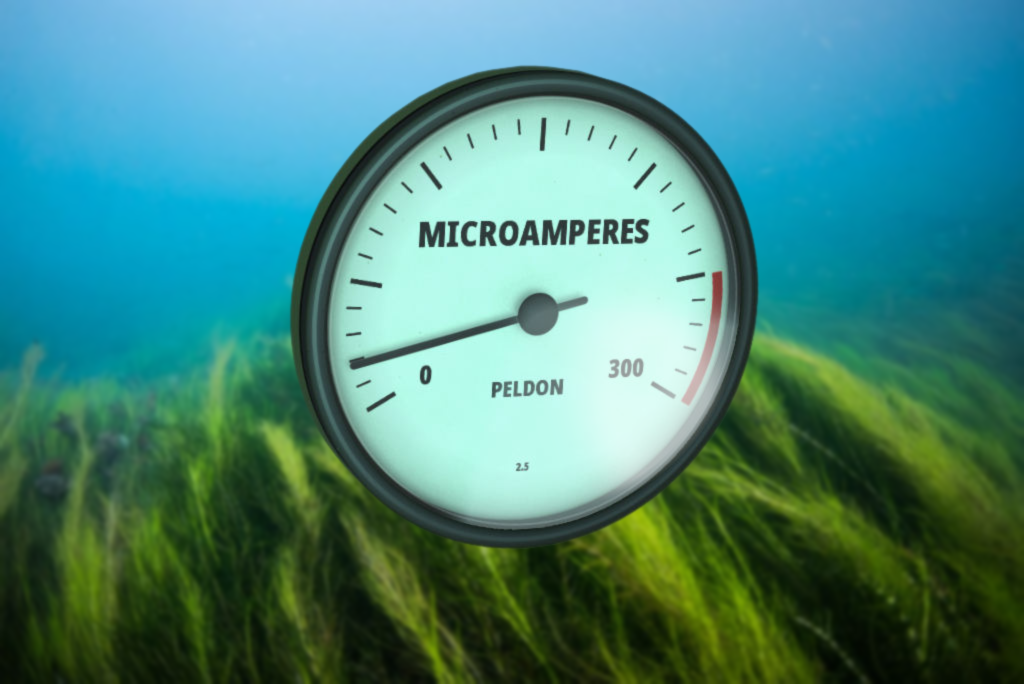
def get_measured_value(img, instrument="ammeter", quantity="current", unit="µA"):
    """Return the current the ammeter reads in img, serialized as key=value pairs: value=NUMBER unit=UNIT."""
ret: value=20 unit=µA
